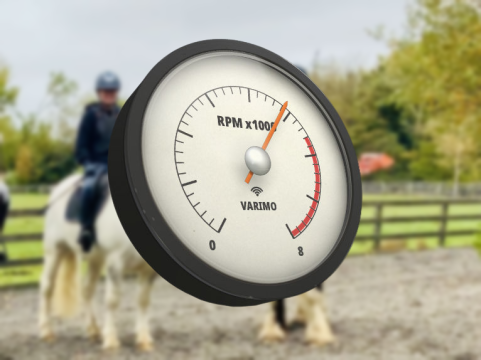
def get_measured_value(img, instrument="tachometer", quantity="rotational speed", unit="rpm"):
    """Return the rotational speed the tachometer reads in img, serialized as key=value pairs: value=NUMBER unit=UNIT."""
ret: value=4800 unit=rpm
